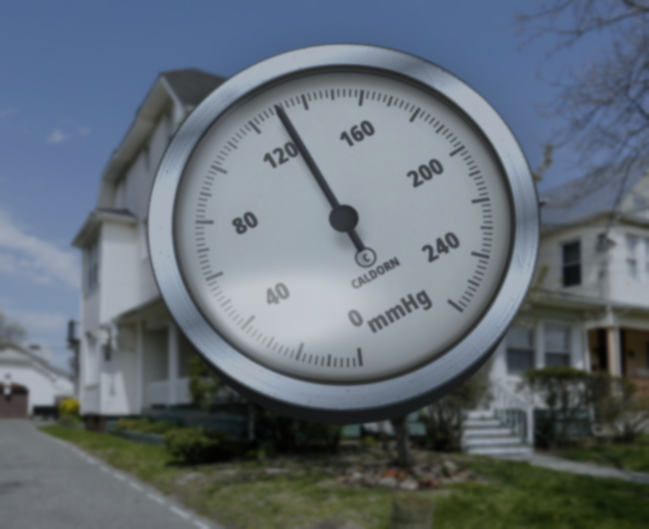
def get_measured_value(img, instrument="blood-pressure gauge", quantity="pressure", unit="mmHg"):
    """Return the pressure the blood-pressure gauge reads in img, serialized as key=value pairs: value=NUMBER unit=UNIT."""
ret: value=130 unit=mmHg
